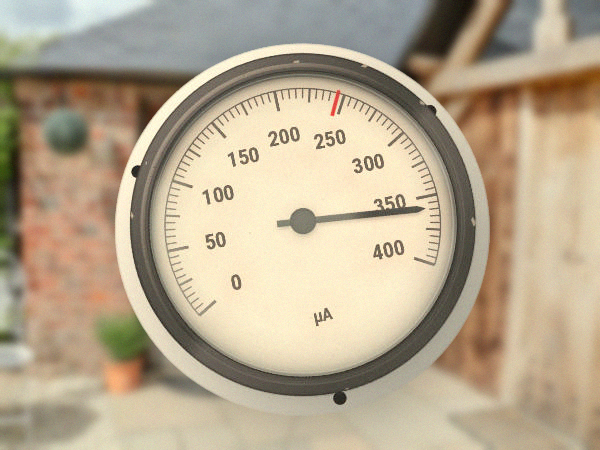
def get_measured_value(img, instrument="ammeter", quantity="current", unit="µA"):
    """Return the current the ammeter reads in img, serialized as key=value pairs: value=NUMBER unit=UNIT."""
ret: value=360 unit=µA
